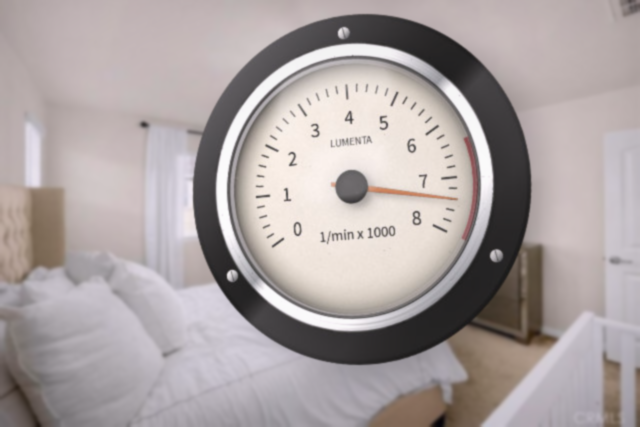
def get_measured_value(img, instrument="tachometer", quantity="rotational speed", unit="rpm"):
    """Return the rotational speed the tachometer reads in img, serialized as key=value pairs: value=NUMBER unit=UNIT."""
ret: value=7400 unit=rpm
